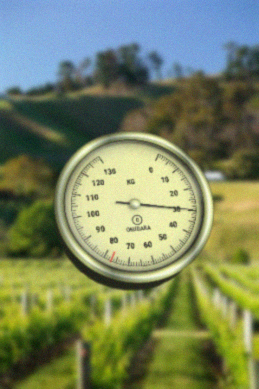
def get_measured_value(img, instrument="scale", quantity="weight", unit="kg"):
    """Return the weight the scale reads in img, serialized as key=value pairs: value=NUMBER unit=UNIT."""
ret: value=30 unit=kg
